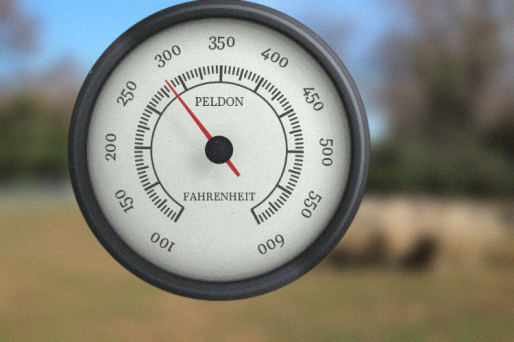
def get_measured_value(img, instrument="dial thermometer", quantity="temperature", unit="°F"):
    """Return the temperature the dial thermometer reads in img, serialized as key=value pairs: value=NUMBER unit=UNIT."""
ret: value=285 unit=°F
